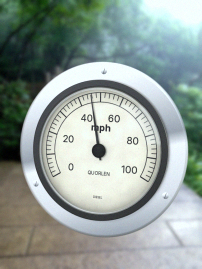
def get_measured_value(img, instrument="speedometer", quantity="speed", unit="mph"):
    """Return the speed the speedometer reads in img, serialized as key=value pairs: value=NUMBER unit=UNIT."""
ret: value=46 unit=mph
